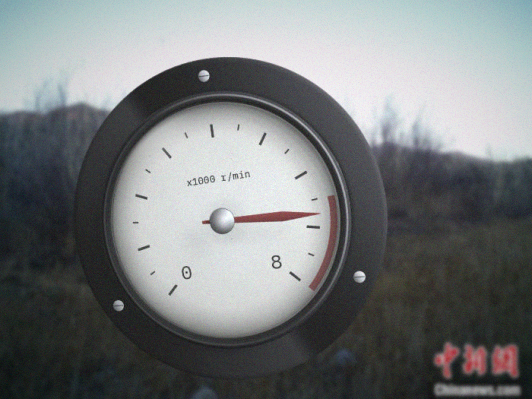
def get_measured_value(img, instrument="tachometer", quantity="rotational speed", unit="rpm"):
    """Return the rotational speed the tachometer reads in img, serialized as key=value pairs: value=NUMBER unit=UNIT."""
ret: value=6750 unit=rpm
